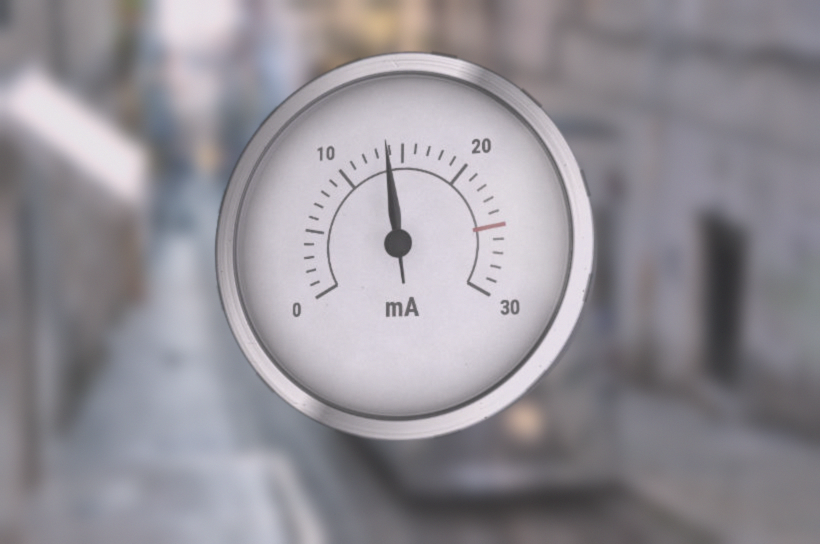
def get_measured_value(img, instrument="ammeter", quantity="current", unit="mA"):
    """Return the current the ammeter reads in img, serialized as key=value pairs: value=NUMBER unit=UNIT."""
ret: value=14 unit=mA
